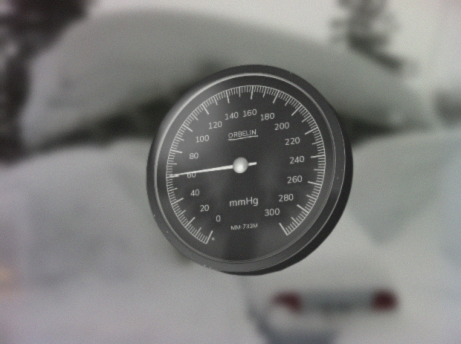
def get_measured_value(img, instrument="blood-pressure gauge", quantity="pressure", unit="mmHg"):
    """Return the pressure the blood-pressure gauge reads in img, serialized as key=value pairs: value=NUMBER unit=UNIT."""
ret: value=60 unit=mmHg
